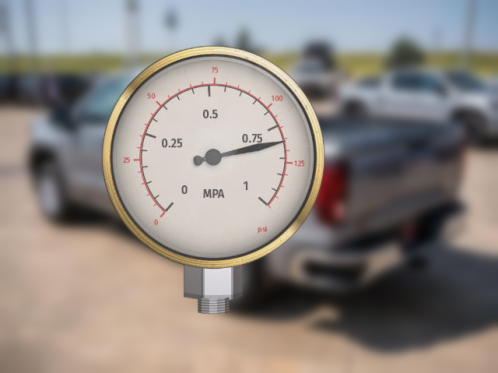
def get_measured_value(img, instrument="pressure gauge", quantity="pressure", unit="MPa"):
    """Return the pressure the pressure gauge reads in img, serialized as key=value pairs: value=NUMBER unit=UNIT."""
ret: value=0.8 unit=MPa
